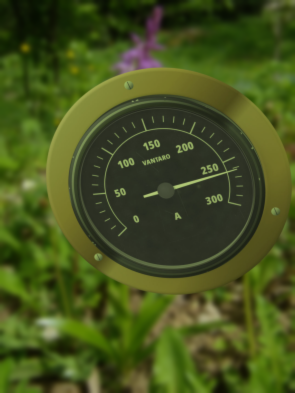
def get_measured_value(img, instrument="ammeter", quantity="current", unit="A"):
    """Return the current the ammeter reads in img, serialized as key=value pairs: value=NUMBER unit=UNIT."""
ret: value=260 unit=A
